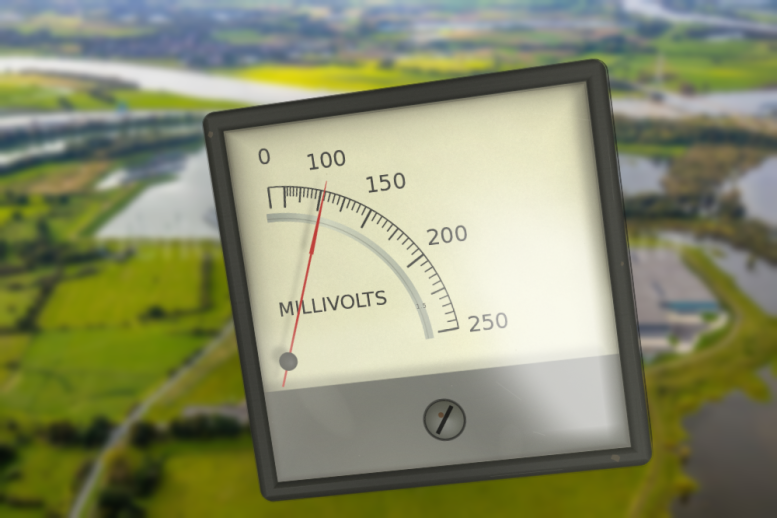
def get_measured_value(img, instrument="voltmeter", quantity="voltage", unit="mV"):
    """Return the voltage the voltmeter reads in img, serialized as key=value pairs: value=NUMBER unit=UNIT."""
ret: value=105 unit=mV
